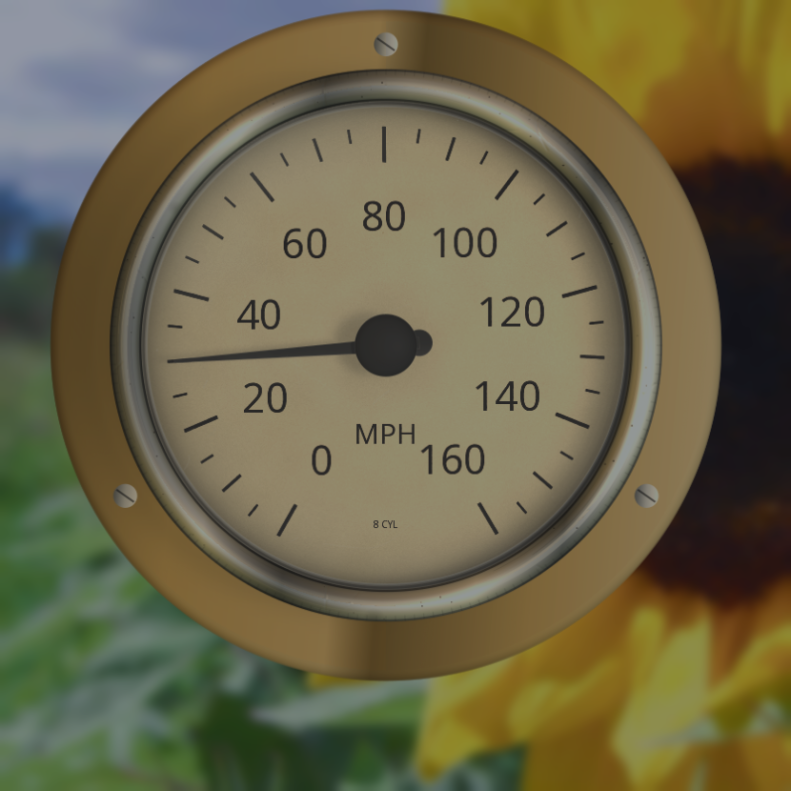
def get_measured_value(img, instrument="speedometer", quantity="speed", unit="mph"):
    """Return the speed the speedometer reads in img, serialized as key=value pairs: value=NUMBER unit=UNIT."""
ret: value=30 unit=mph
